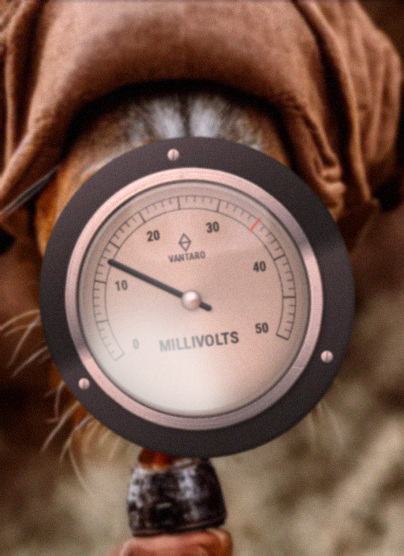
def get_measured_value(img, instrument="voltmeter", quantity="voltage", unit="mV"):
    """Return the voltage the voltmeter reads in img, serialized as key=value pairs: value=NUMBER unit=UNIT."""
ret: value=13 unit=mV
